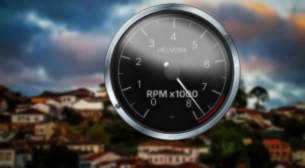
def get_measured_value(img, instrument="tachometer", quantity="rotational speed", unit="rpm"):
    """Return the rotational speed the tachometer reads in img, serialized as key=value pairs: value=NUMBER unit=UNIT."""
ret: value=7750 unit=rpm
